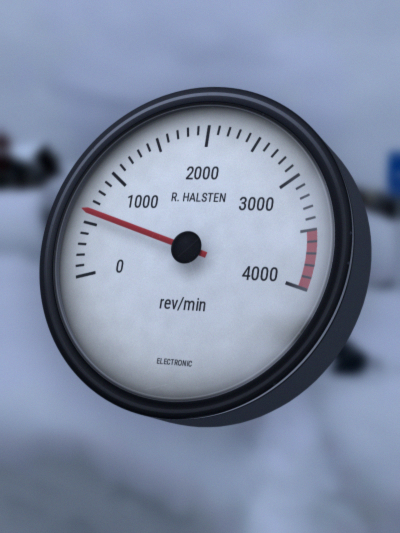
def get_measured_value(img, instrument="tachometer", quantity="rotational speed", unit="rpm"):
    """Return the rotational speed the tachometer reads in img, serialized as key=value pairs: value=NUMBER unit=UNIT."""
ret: value=600 unit=rpm
